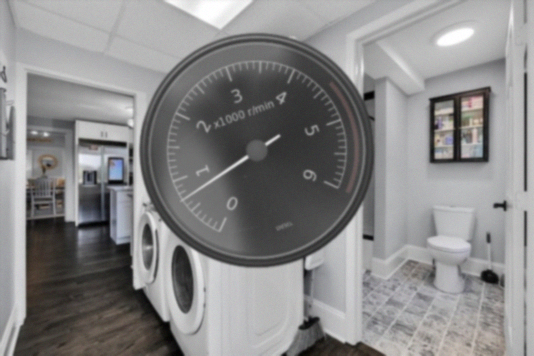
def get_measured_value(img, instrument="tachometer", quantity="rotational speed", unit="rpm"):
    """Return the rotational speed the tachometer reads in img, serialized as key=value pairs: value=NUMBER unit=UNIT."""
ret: value=700 unit=rpm
